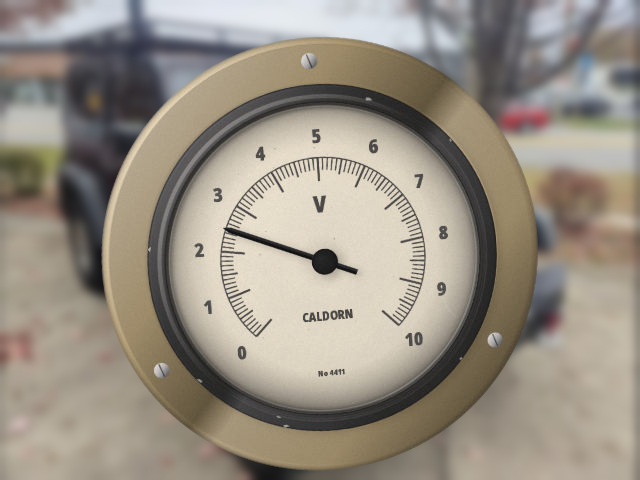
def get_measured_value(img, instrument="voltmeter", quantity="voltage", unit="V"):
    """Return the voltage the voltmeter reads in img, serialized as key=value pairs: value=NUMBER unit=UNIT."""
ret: value=2.5 unit=V
